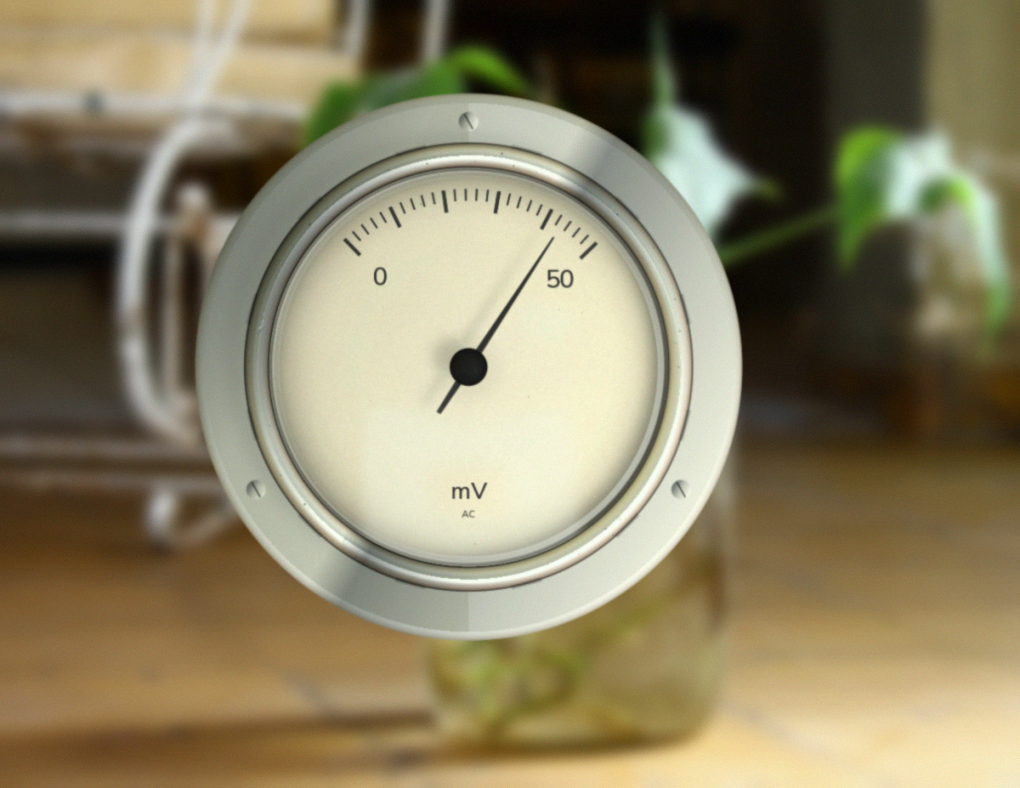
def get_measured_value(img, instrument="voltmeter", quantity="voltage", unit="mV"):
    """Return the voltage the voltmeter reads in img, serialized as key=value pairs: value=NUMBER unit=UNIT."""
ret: value=43 unit=mV
